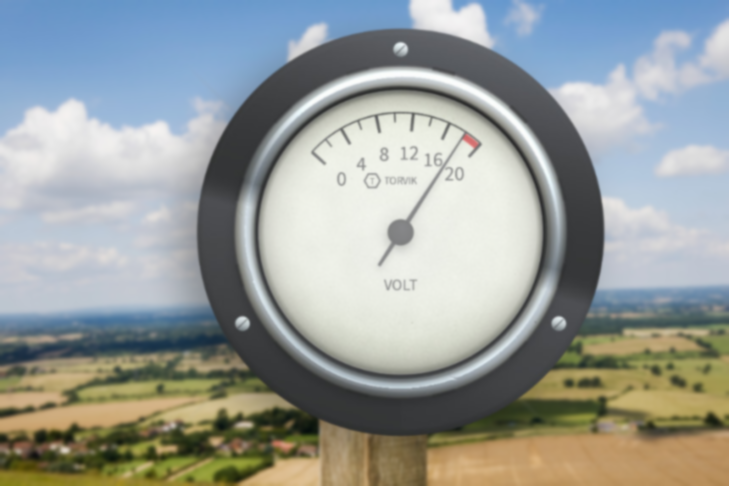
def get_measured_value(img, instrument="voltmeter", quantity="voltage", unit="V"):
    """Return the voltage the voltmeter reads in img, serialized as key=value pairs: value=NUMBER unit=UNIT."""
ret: value=18 unit=V
